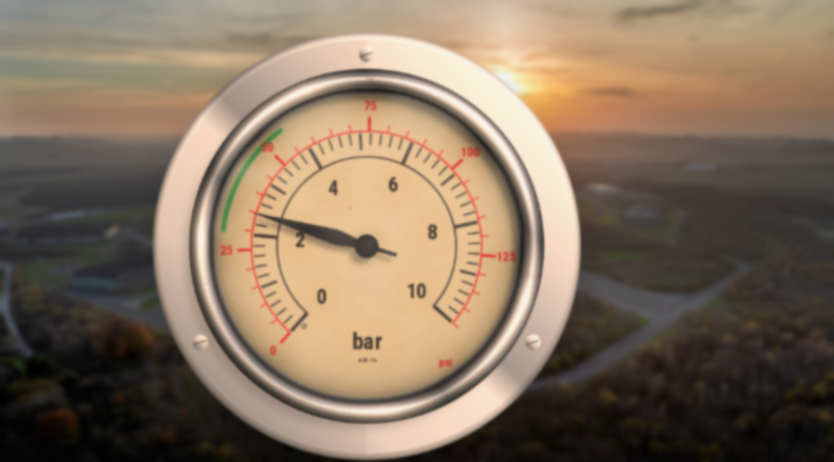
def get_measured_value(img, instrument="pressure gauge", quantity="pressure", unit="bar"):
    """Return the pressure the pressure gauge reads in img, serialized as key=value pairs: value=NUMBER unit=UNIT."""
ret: value=2.4 unit=bar
